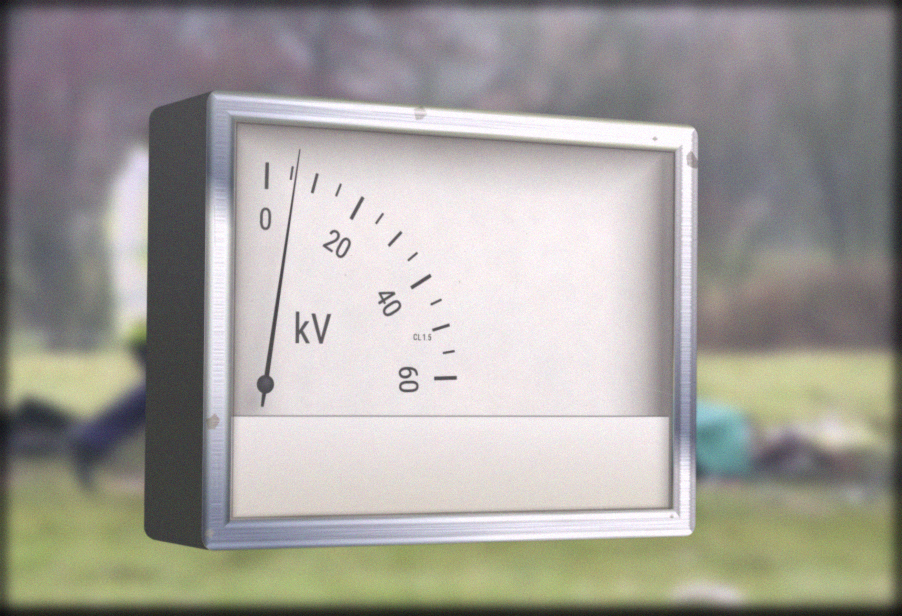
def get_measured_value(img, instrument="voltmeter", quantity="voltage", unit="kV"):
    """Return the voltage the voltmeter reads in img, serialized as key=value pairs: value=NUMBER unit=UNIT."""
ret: value=5 unit=kV
